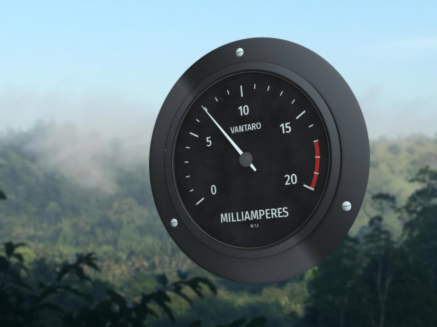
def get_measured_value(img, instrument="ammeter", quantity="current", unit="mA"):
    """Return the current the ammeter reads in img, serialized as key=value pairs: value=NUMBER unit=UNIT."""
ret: value=7 unit=mA
